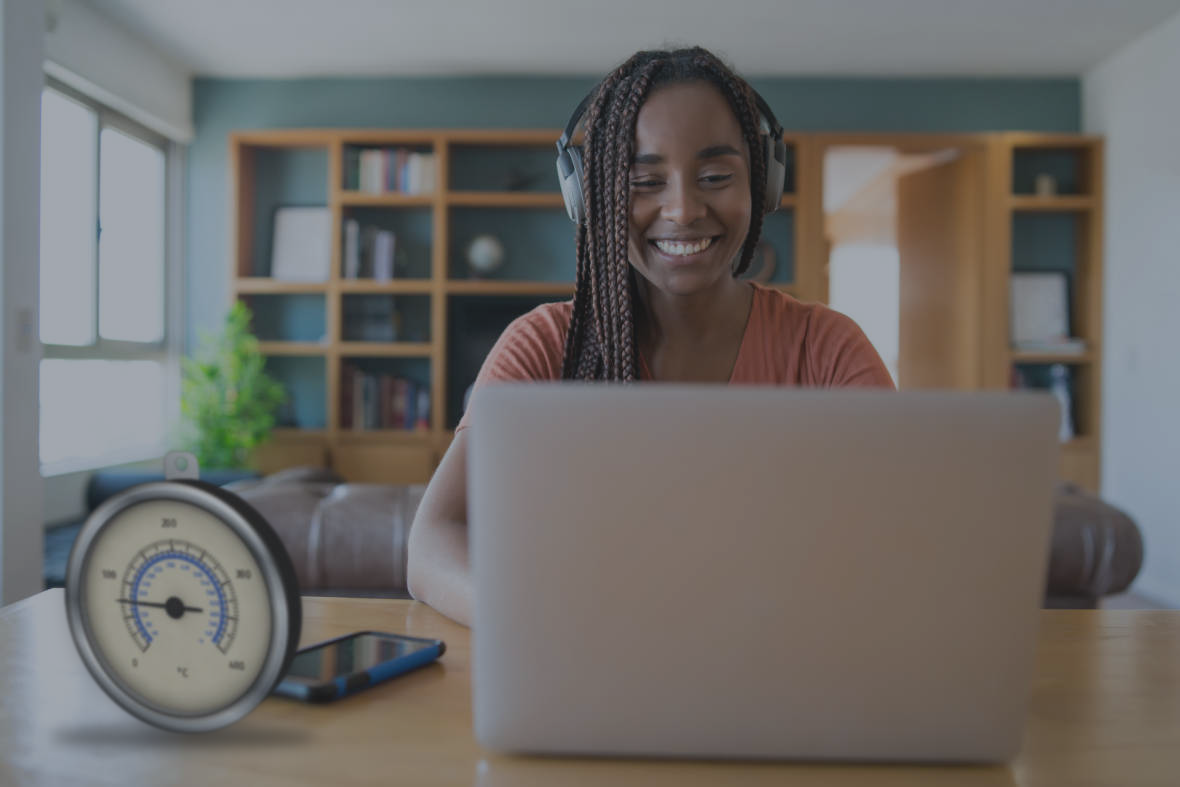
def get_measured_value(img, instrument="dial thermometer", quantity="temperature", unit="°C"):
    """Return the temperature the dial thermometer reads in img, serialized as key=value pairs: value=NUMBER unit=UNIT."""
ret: value=75 unit=°C
